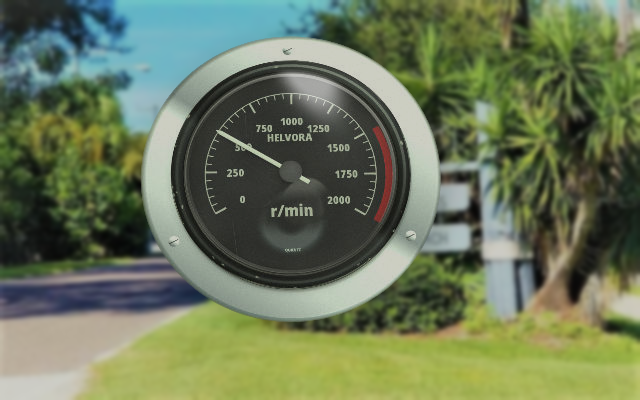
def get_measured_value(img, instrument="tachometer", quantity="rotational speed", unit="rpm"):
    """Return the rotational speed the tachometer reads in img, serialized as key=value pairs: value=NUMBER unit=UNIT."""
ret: value=500 unit=rpm
